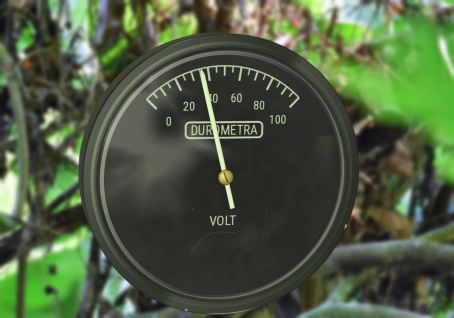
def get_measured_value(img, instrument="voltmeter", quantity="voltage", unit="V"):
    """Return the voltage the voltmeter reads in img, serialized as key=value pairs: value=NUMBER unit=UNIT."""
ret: value=35 unit=V
